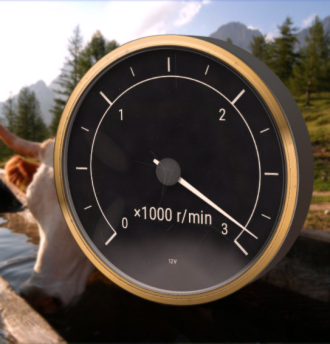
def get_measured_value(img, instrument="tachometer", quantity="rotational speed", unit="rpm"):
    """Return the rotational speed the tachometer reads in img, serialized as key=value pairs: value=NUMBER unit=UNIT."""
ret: value=2875 unit=rpm
